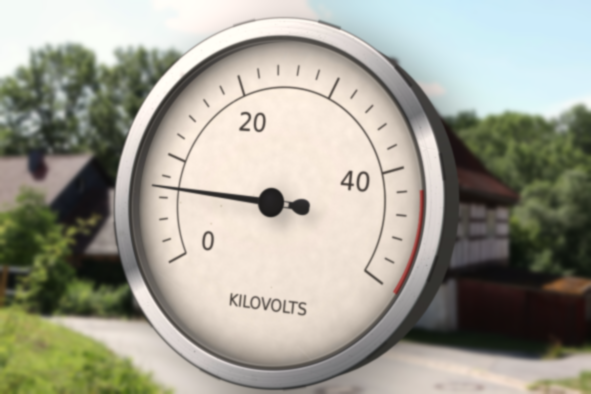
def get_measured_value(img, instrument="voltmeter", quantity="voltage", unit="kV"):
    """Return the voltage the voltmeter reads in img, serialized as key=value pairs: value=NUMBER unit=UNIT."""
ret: value=7 unit=kV
